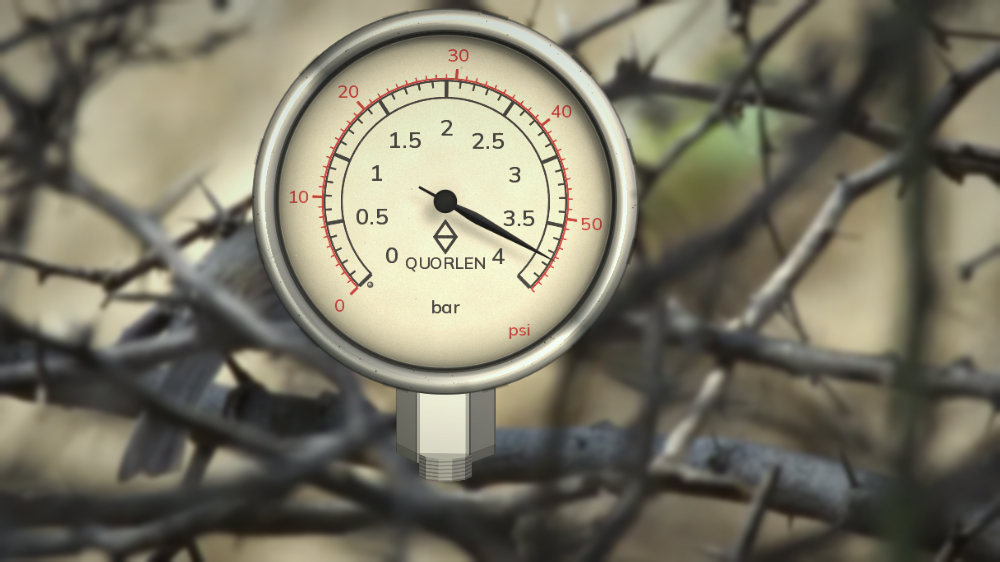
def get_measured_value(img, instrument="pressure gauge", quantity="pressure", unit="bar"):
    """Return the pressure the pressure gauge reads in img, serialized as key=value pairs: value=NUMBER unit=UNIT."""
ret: value=3.75 unit=bar
